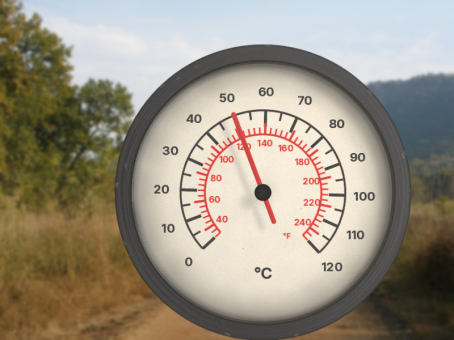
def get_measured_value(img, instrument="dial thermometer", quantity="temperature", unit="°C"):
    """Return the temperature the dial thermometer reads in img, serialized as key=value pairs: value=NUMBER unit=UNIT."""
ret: value=50 unit=°C
